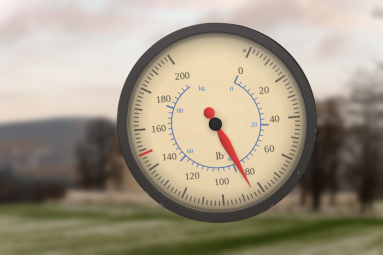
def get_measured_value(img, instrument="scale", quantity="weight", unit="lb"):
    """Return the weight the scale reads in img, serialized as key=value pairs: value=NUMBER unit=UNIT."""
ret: value=84 unit=lb
